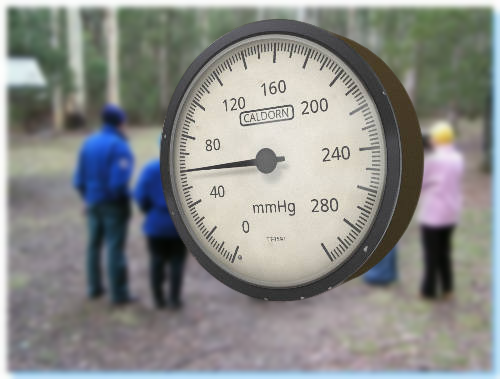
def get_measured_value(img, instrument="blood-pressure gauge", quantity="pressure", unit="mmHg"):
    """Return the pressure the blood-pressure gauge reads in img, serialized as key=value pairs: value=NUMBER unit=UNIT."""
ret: value=60 unit=mmHg
